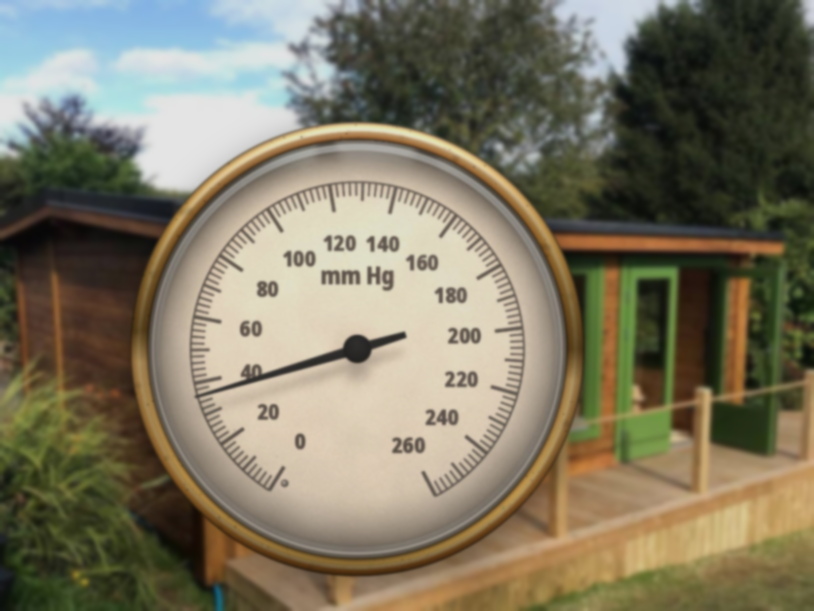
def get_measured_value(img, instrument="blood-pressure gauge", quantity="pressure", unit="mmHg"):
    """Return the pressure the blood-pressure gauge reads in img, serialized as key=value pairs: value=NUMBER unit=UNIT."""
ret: value=36 unit=mmHg
